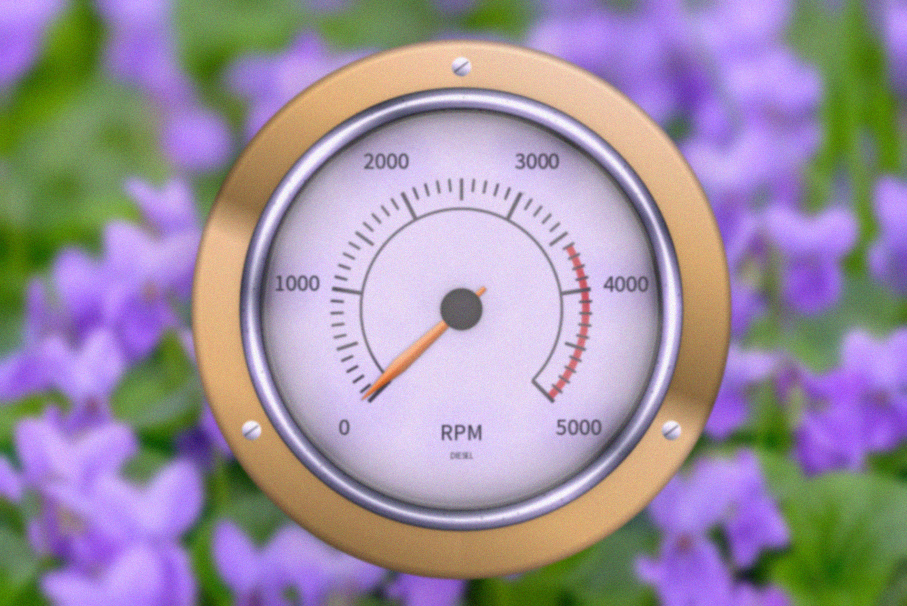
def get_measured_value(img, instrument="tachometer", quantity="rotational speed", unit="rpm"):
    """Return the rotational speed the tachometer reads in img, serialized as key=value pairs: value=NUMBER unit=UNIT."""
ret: value=50 unit=rpm
